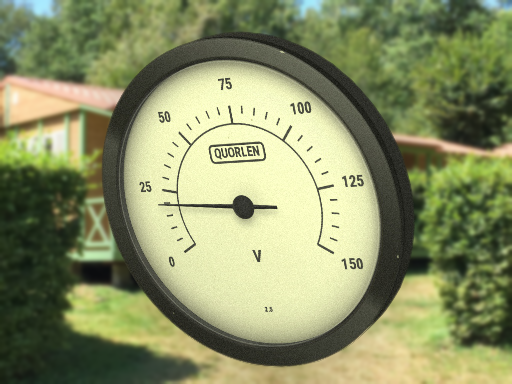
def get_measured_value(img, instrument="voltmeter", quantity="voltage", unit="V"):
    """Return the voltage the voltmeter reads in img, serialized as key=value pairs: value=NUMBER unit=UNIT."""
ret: value=20 unit=V
